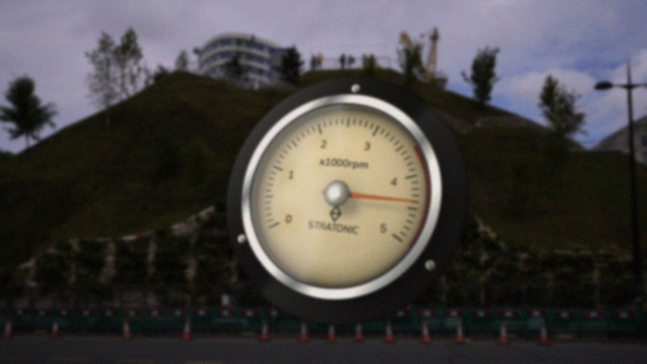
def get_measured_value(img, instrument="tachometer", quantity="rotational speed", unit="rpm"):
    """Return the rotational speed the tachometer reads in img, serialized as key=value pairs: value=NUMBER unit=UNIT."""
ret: value=4400 unit=rpm
